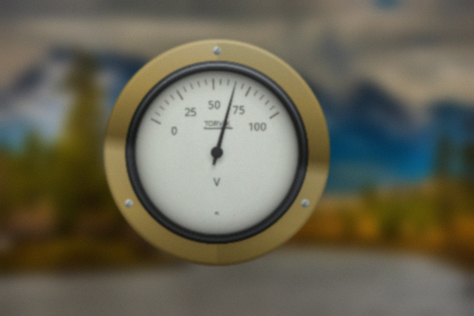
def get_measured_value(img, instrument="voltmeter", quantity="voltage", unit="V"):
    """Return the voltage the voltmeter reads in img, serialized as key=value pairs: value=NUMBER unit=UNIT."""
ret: value=65 unit=V
